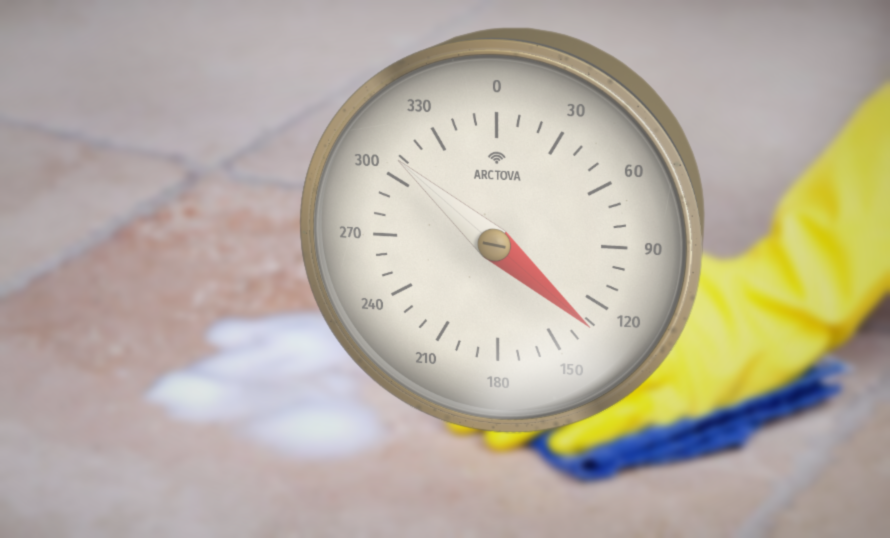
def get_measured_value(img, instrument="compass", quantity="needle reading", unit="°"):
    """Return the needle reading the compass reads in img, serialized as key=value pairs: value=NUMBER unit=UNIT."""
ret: value=130 unit=°
